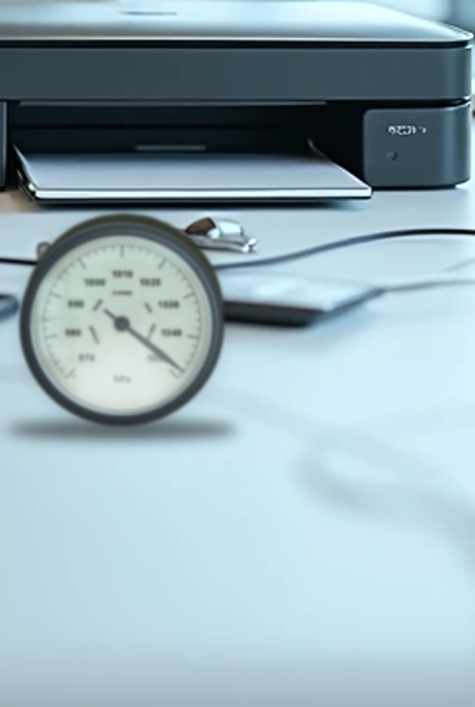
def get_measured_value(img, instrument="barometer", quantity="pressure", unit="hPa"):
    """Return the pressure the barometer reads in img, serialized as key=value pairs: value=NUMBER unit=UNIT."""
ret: value=1048 unit=hPa
